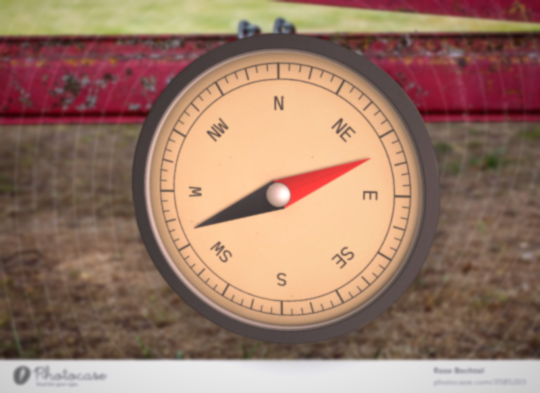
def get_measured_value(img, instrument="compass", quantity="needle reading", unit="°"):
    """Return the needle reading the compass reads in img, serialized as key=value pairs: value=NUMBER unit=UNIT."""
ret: value=67.5 unit=°
